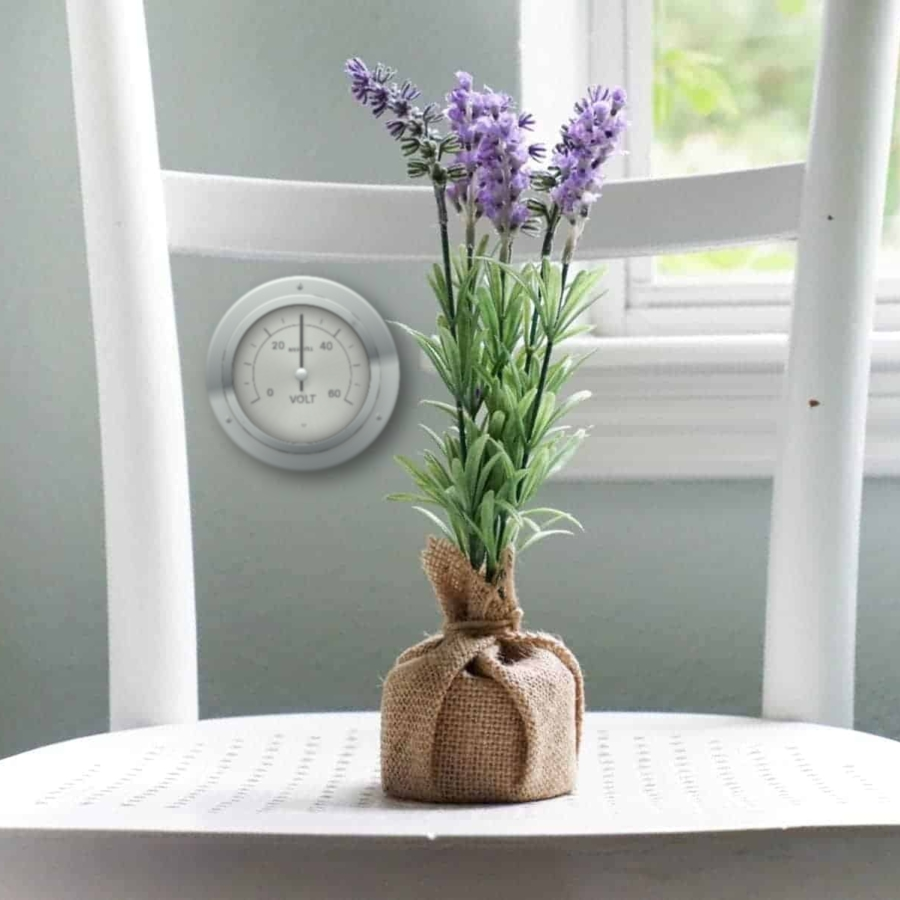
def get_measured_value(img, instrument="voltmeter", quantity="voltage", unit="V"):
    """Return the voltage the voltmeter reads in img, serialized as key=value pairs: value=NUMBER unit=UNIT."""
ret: value=30 unit=V
